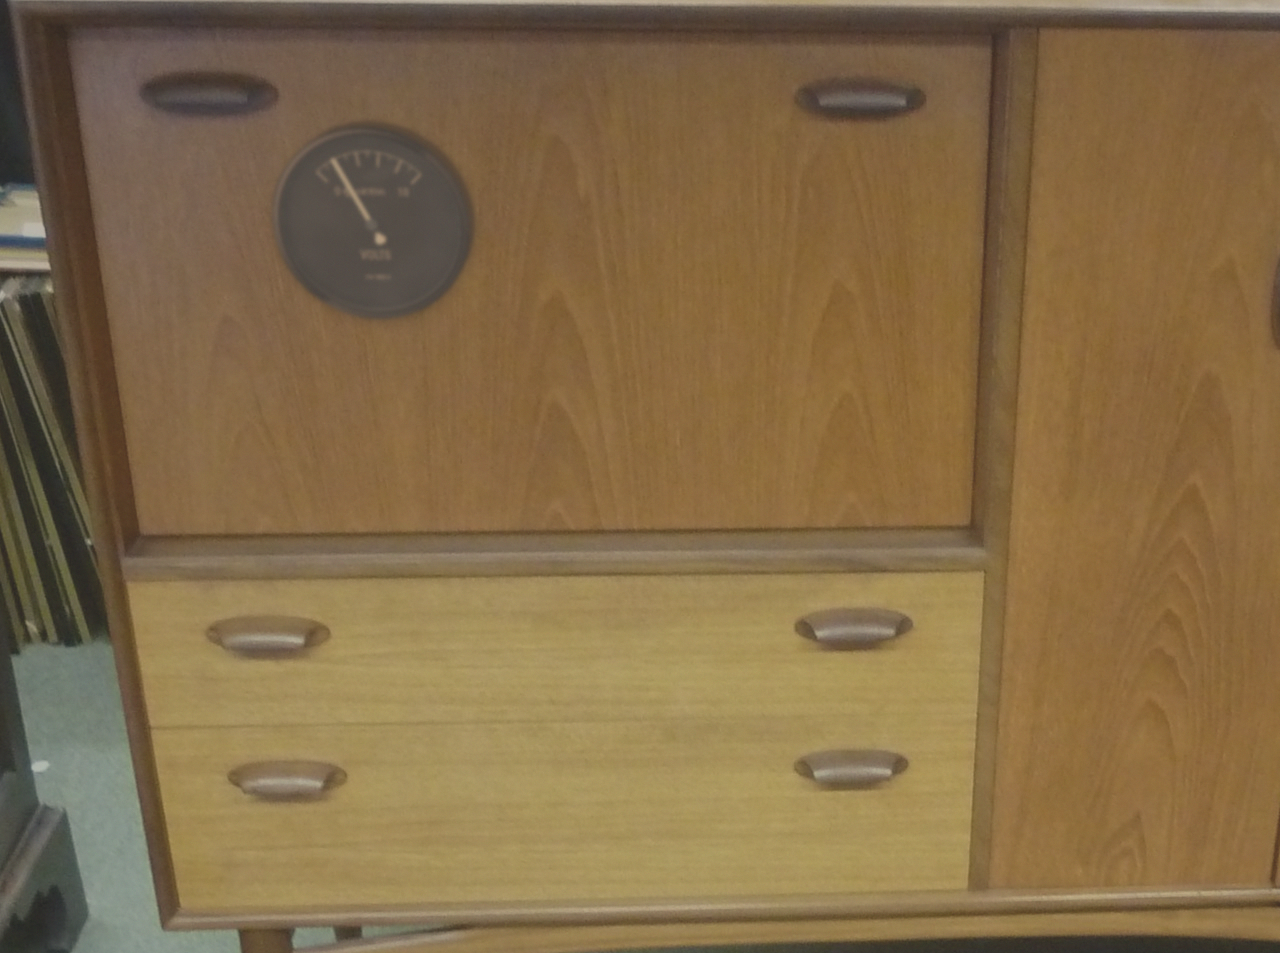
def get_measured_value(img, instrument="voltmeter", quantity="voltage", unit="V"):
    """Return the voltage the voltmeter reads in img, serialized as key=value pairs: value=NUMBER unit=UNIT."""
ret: value=2 unit=V
